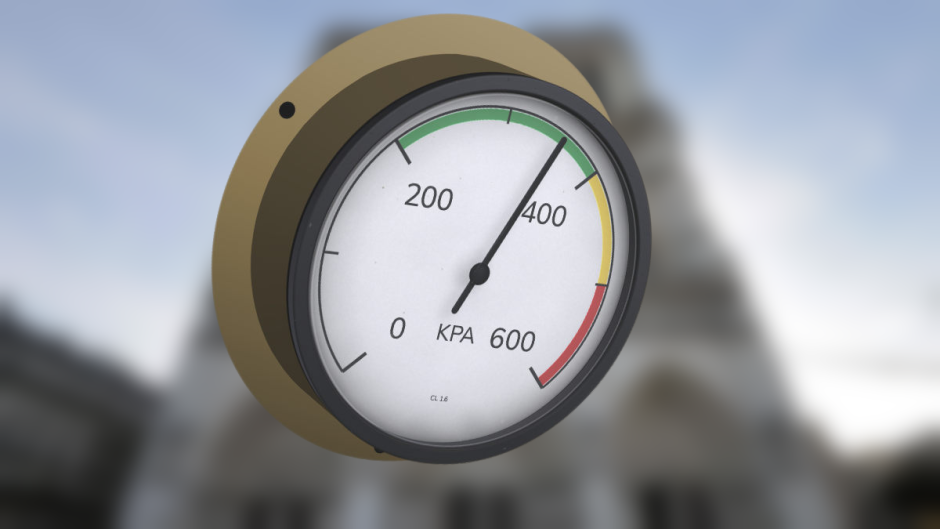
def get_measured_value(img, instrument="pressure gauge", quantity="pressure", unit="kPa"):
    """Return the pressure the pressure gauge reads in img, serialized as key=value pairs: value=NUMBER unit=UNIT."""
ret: value=350 unit=kPa
